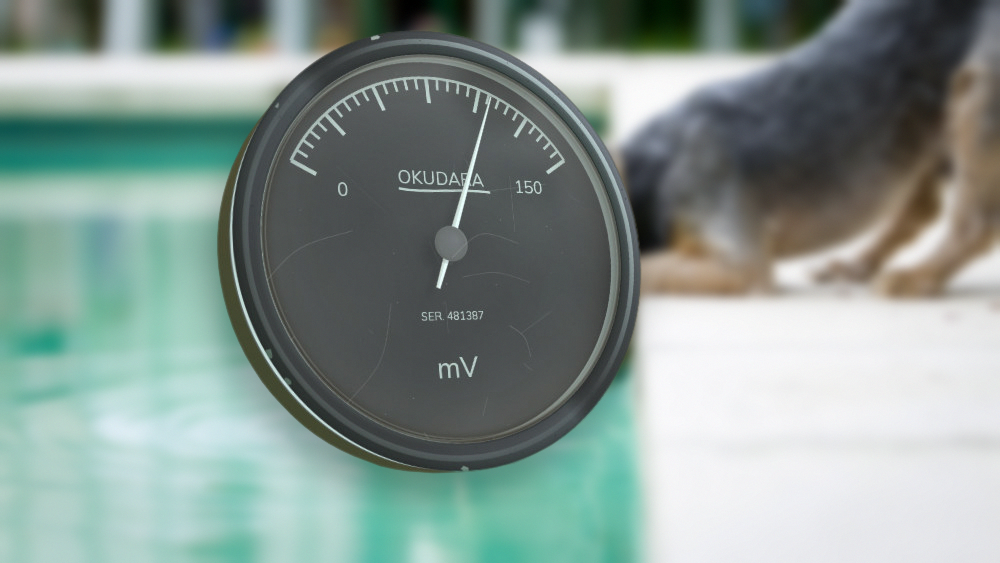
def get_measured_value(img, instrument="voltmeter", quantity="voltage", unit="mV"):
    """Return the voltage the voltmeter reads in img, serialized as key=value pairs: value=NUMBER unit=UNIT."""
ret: value=105 unit=mV
